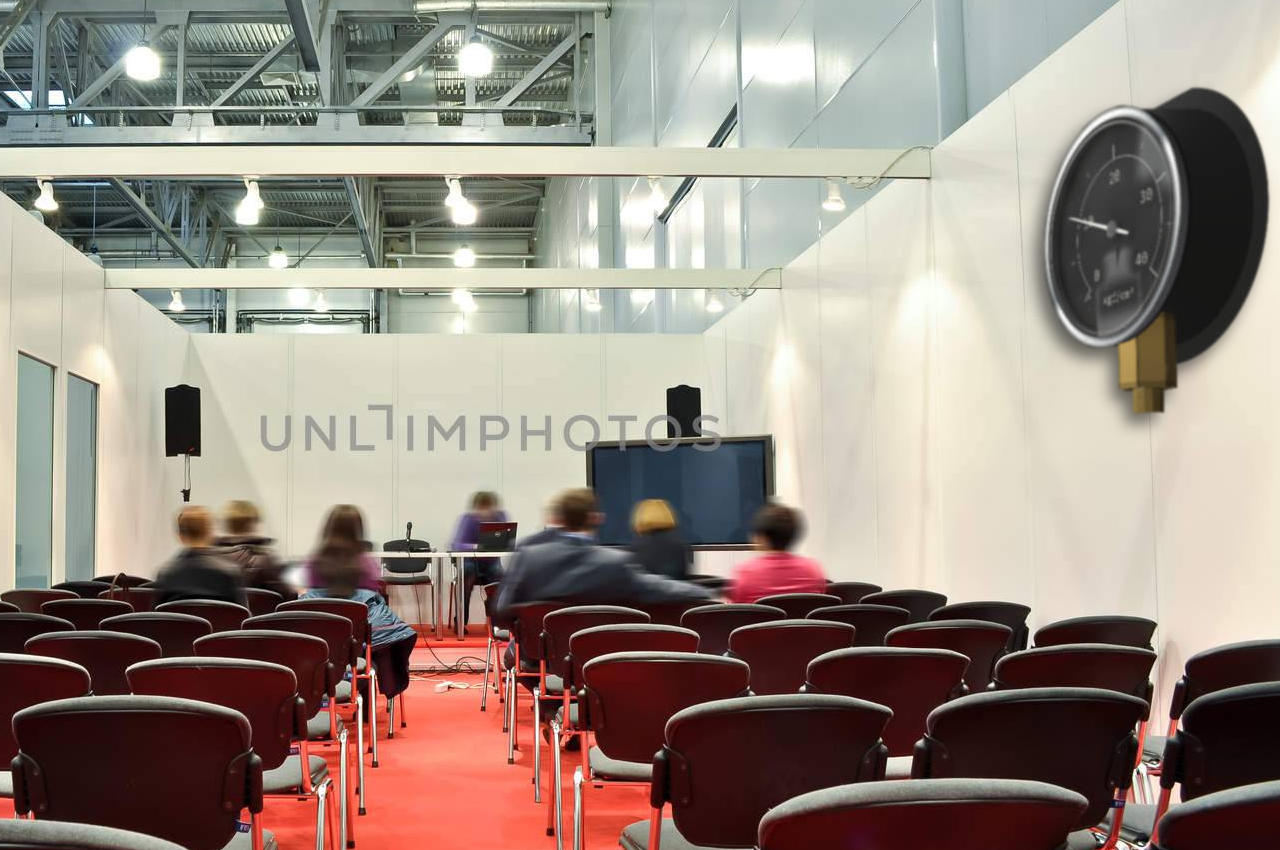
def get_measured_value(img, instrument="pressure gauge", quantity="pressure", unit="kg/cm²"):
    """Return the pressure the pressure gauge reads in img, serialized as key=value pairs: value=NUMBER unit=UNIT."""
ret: value=10 unit=kg/cm²
